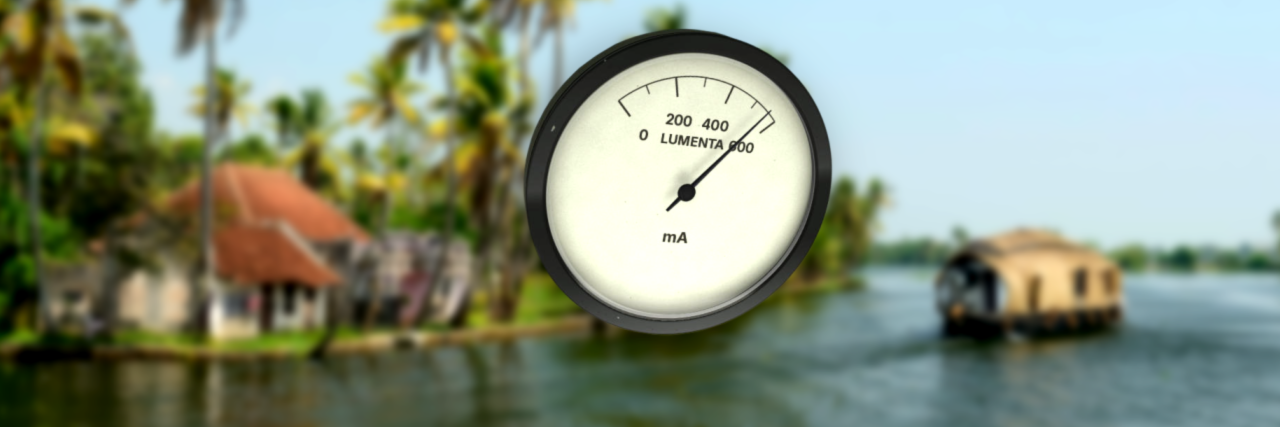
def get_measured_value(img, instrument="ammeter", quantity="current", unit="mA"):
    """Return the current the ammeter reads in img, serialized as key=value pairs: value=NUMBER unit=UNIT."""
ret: value=550 unit=mA
